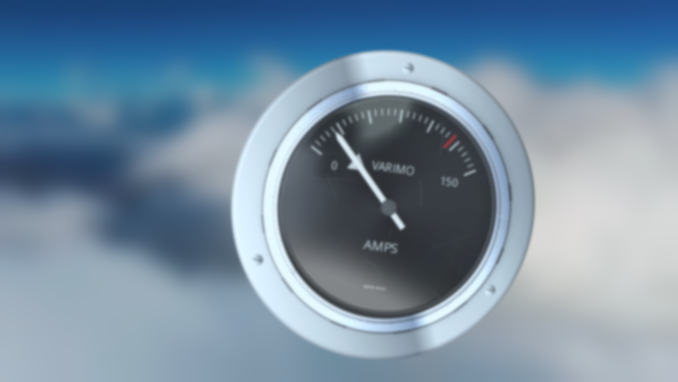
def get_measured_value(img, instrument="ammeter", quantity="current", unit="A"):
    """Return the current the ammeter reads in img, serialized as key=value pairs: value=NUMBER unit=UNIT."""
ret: value=20 unit=A
